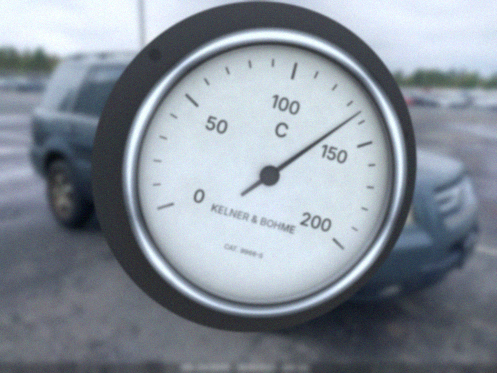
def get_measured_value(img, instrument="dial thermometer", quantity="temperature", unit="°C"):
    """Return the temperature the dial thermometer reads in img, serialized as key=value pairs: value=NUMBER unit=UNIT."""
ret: value=135 unit=°C
